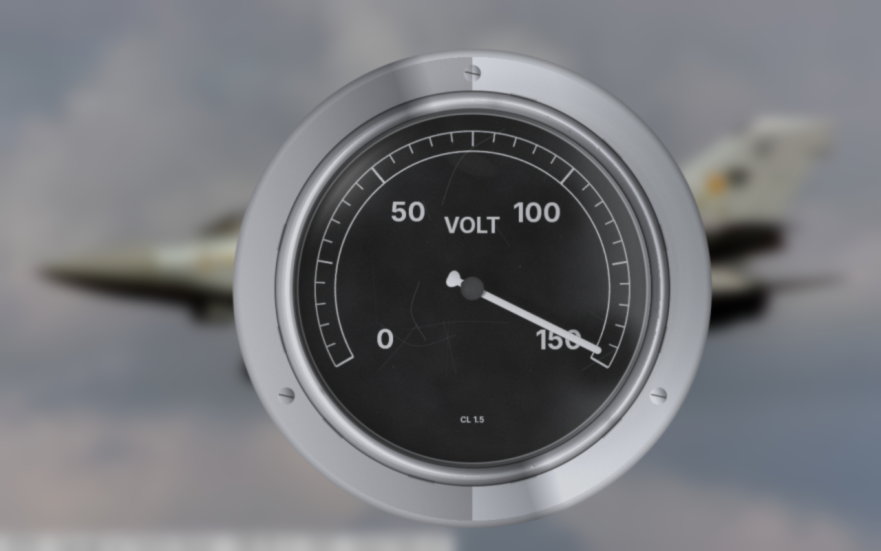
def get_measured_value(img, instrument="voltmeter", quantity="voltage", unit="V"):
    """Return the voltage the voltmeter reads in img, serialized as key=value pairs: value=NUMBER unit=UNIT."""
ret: value=147.5 unit=V
